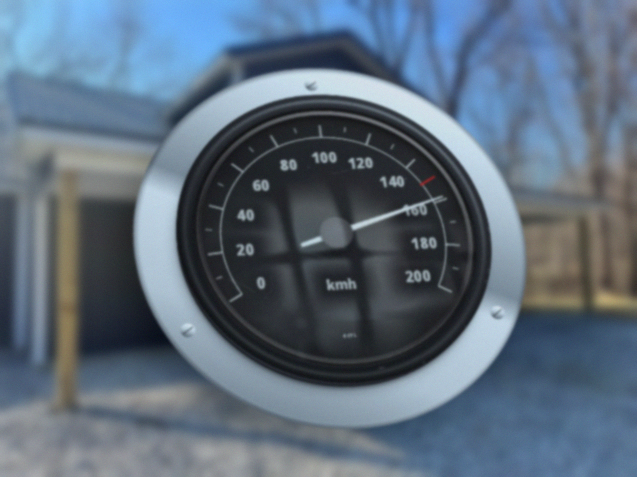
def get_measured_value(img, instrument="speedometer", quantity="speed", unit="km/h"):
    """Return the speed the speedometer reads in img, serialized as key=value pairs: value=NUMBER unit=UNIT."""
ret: value=160 unit=km/h
